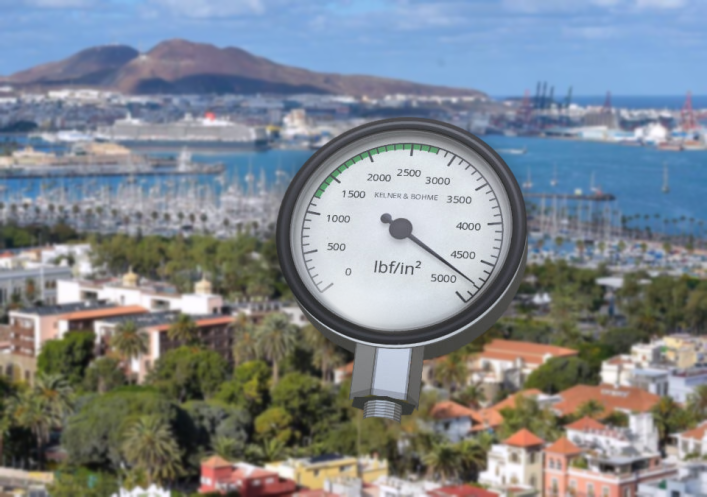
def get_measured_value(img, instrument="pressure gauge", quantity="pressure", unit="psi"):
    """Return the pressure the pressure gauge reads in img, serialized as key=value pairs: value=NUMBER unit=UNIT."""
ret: value=4800 unit=psi
